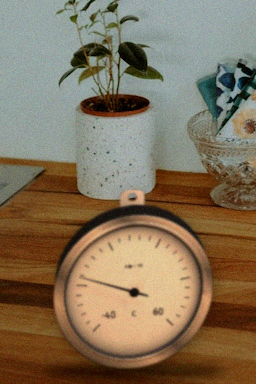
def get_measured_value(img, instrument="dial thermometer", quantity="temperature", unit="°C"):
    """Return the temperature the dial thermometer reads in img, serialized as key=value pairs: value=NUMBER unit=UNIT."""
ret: value=-16 unit=°C
